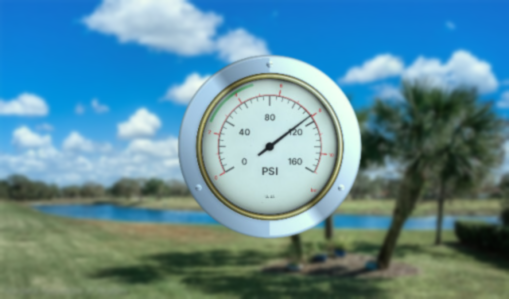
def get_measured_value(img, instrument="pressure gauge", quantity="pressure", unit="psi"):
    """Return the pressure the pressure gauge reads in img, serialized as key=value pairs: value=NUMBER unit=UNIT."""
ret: value=115 unit=psi
